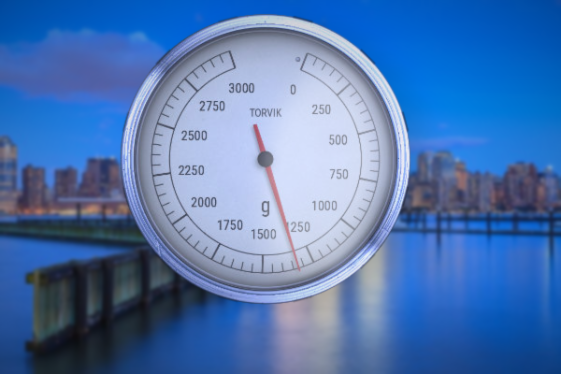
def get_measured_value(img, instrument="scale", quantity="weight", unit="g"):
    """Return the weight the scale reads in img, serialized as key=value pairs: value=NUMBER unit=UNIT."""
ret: value=1325 unit=g
